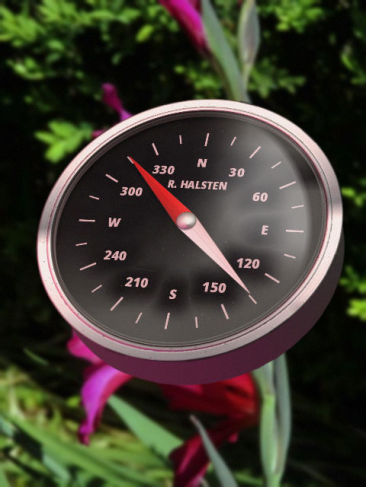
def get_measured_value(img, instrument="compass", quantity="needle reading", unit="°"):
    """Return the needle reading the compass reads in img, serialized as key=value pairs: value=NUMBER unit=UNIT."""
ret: value=315 unit=°
